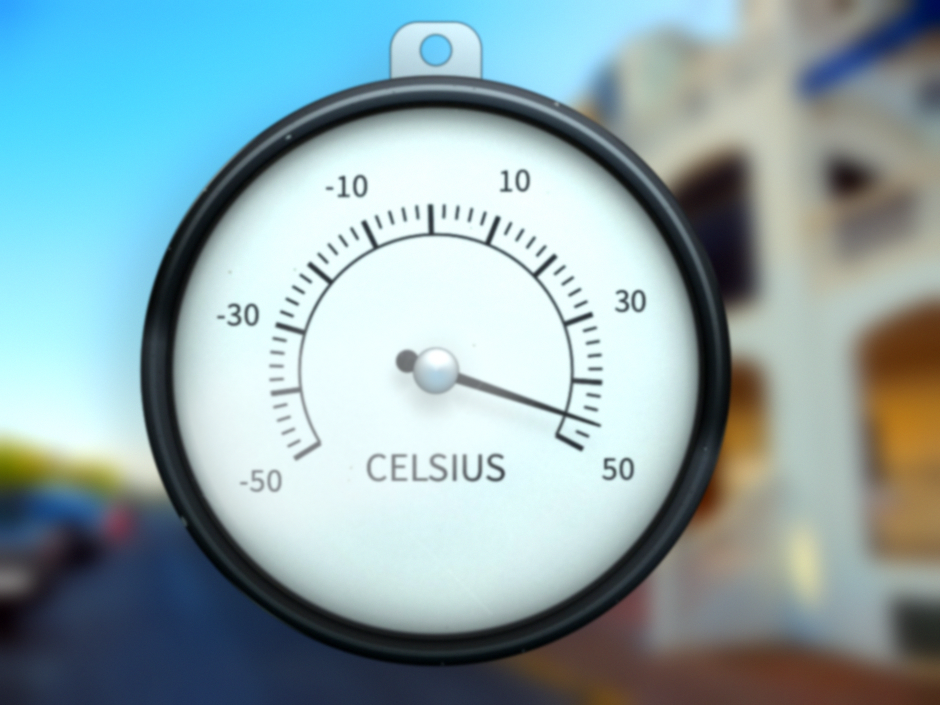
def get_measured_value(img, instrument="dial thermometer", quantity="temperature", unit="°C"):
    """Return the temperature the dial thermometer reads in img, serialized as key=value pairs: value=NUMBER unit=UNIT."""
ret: value=46 unit=°C
